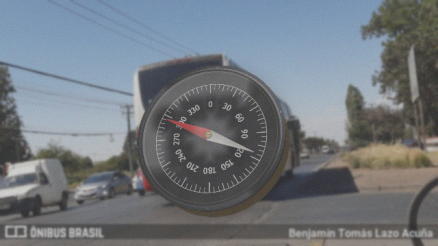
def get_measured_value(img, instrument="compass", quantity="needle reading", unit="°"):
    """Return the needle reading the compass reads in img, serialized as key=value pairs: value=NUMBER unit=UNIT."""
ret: value=295 unit=°
